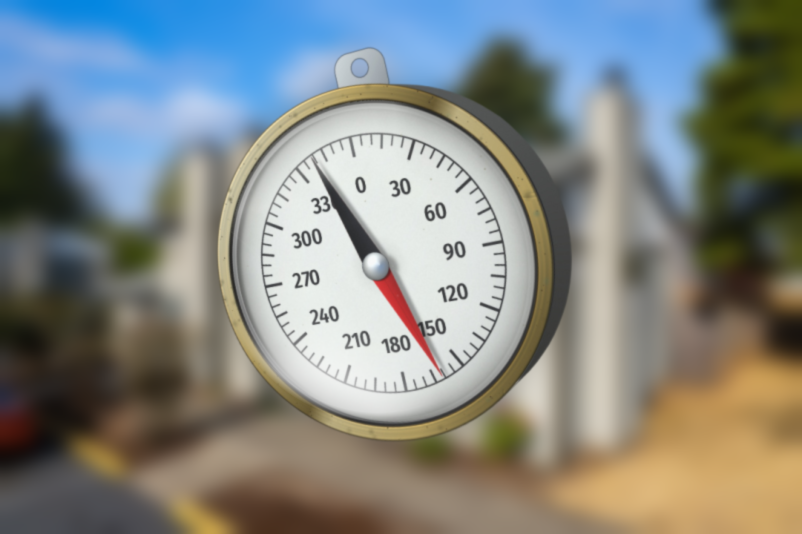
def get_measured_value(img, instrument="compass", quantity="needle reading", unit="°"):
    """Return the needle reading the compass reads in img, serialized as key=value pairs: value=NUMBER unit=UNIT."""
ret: value=160 unit=°
